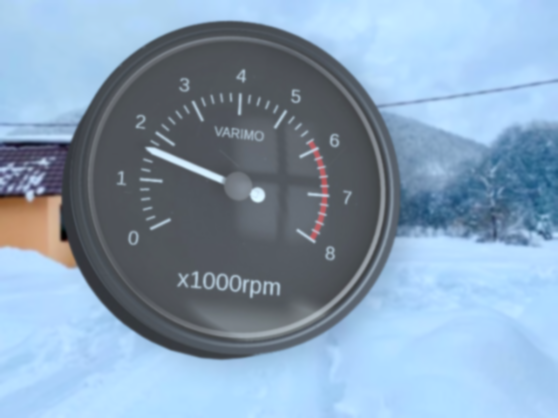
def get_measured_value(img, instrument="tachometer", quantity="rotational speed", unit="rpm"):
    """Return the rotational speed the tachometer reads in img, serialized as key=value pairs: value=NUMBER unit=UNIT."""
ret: value=1600 unit=rpm
